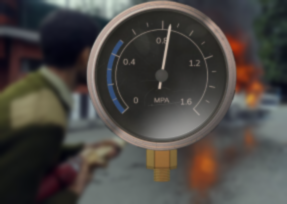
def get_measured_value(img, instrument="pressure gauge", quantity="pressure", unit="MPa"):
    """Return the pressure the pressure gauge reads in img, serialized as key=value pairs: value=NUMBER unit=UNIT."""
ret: value=0.85 unit=MPa
